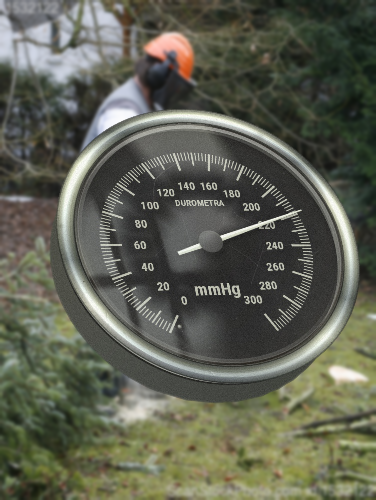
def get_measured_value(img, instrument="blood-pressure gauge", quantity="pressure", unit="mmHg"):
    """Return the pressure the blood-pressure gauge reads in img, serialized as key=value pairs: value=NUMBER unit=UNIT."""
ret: value=220 unit=mmHg
